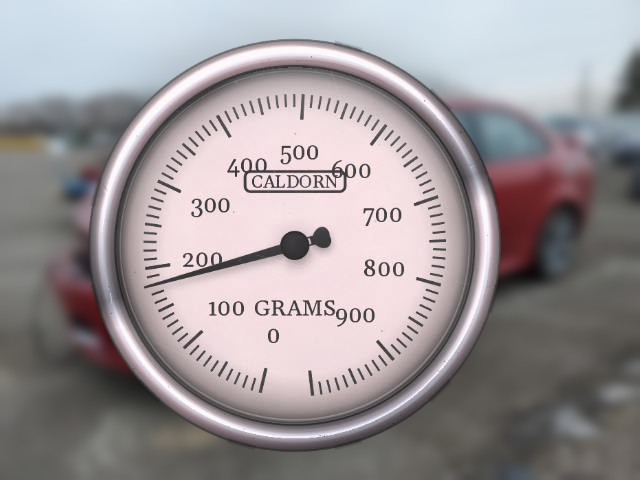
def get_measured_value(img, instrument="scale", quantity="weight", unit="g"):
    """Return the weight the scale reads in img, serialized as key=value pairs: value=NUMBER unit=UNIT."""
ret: value=180 unit=g
